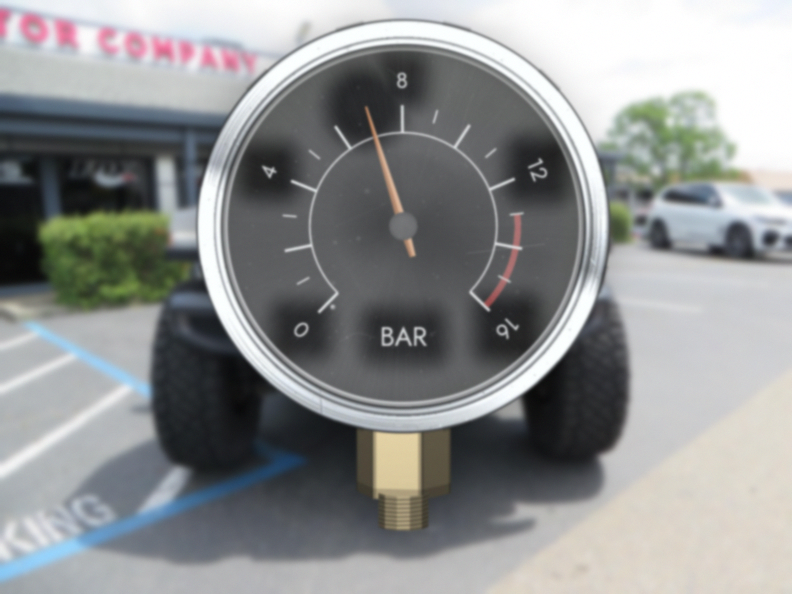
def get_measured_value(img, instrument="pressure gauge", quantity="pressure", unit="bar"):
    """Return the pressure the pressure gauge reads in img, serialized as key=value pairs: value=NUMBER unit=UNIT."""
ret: value=7 unit=bar
